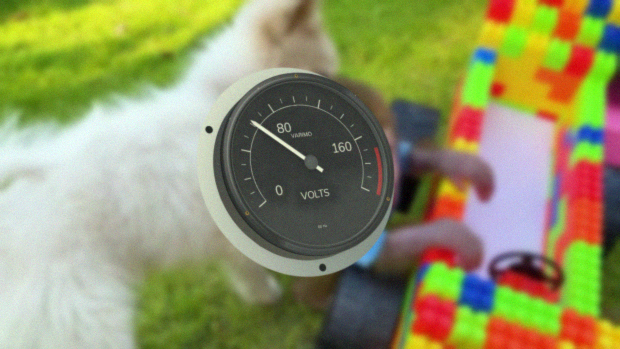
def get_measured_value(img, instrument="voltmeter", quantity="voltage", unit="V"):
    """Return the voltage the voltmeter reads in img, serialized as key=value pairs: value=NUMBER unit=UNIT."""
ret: value=60 unit=V
